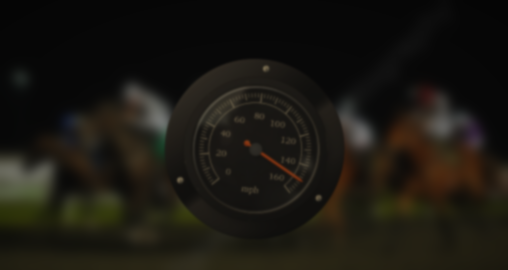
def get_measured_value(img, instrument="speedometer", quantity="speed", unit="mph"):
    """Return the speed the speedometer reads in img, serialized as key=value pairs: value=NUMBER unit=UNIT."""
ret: value=150 unit=mph
